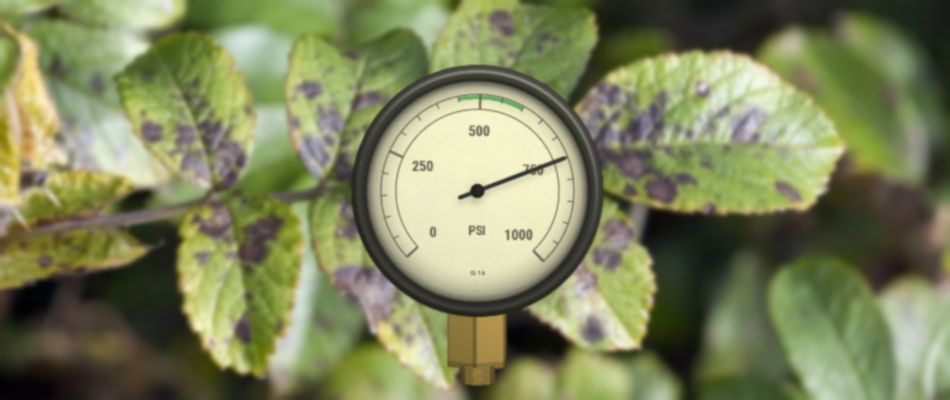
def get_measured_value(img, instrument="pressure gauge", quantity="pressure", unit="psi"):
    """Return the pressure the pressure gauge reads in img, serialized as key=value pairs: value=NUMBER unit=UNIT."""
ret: value=750 unit=psi
